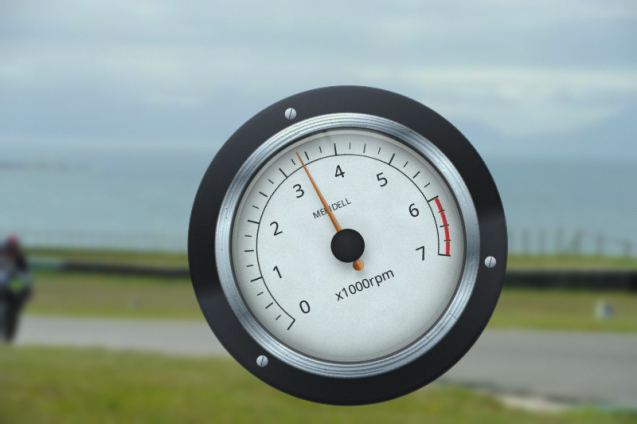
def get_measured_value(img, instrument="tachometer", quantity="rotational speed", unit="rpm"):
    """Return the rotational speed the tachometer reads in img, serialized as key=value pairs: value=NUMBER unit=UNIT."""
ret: value=3375 unit=rpm
